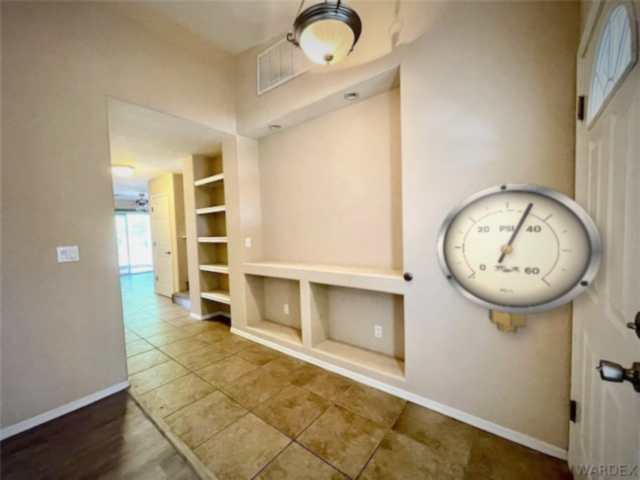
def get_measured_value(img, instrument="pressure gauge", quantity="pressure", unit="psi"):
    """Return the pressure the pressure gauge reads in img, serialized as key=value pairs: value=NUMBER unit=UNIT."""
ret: value=35 unit=psi
